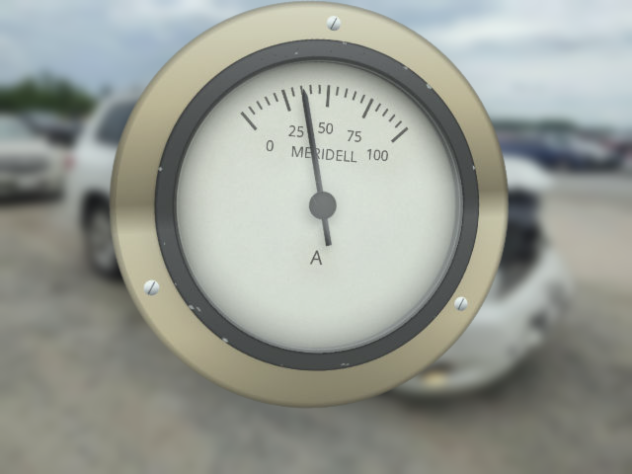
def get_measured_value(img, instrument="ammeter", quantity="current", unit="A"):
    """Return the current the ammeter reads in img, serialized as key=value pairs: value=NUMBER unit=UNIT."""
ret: value=35 unit=A
